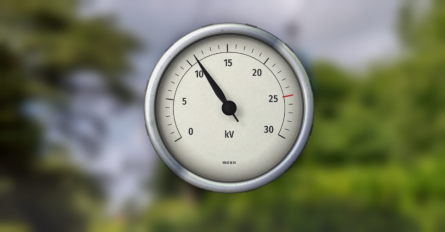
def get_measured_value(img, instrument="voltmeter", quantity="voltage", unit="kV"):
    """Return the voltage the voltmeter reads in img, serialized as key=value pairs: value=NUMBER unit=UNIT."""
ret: value=11 unit=kV
